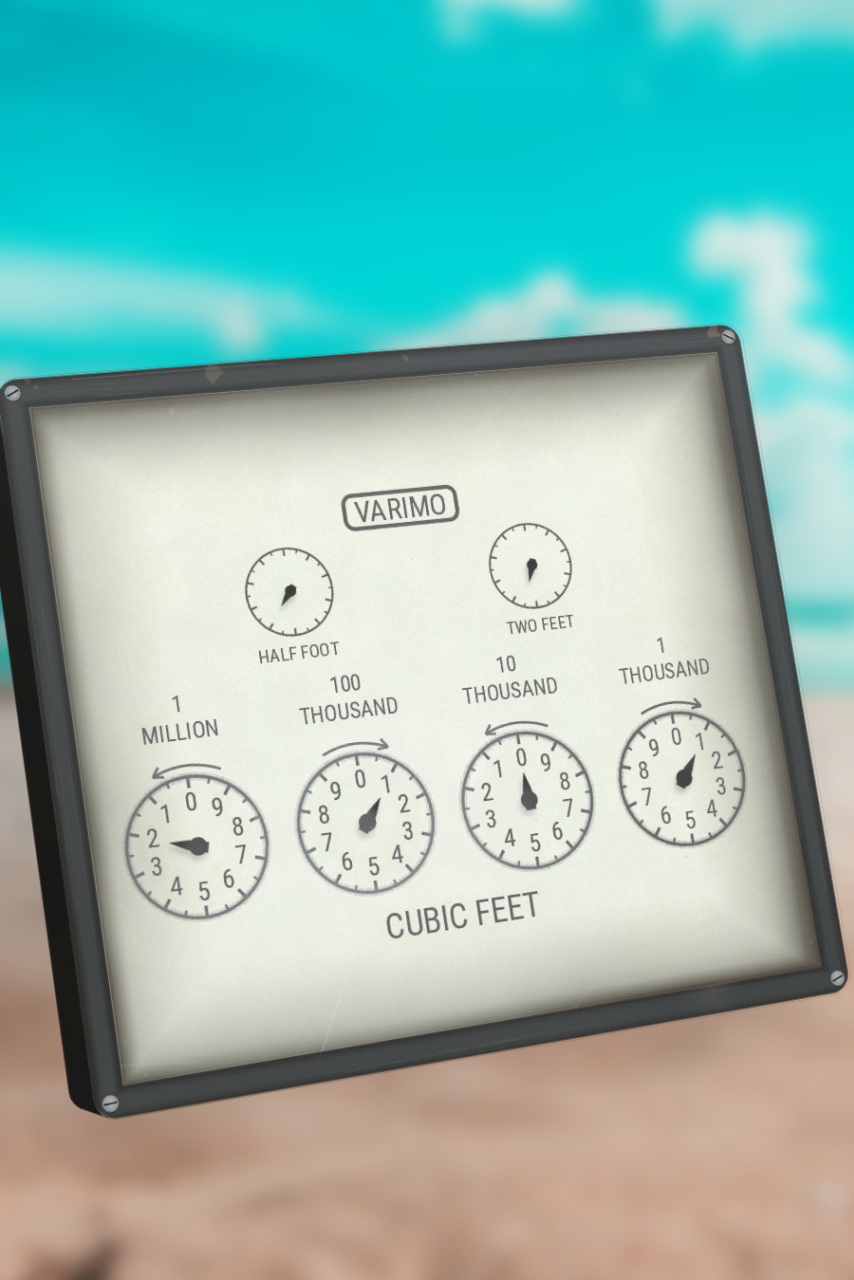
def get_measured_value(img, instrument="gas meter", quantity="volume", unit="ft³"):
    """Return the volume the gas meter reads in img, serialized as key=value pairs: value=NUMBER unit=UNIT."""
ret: value=210100 unit=ft³
